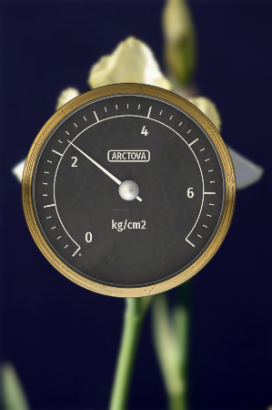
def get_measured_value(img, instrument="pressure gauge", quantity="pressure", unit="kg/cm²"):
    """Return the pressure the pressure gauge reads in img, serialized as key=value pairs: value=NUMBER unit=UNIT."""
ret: value=2.3 unit=kg/cm²
